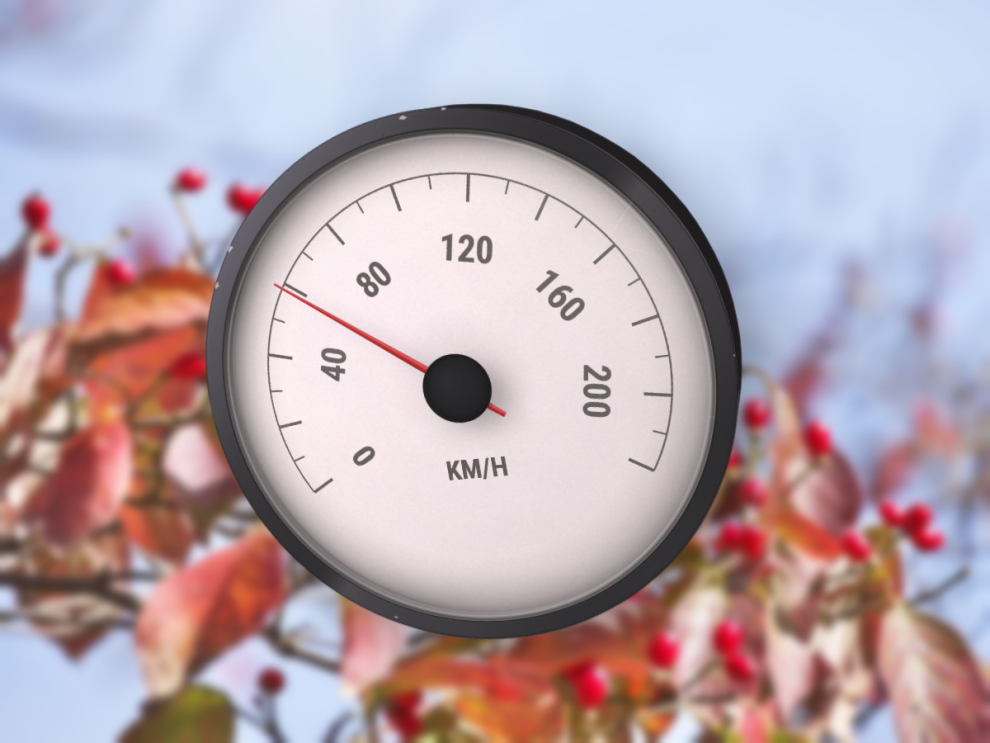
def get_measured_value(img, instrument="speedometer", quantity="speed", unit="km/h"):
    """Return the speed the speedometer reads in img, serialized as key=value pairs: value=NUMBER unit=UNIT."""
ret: value=60 unit=km/h
